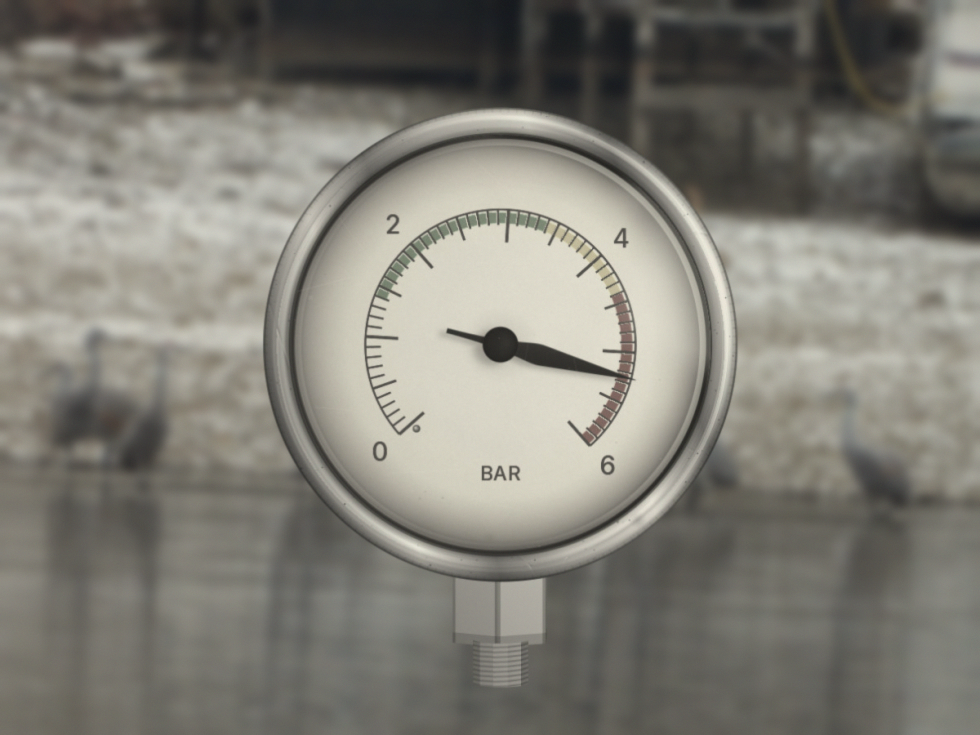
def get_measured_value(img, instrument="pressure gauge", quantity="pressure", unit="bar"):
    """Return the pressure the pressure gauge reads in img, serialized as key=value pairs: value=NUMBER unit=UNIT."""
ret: value=5.25 unit=bar
